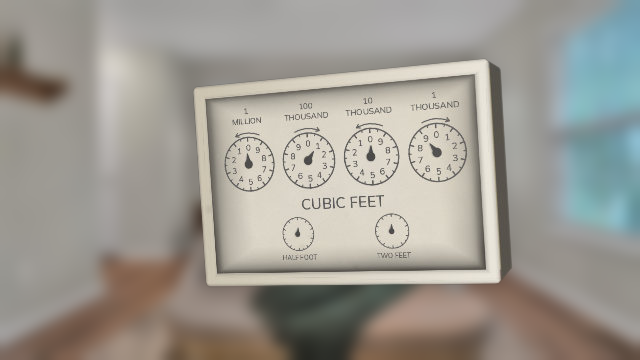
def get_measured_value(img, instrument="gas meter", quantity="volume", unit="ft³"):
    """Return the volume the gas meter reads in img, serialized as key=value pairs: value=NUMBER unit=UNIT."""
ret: value=9900 unit=ft³
